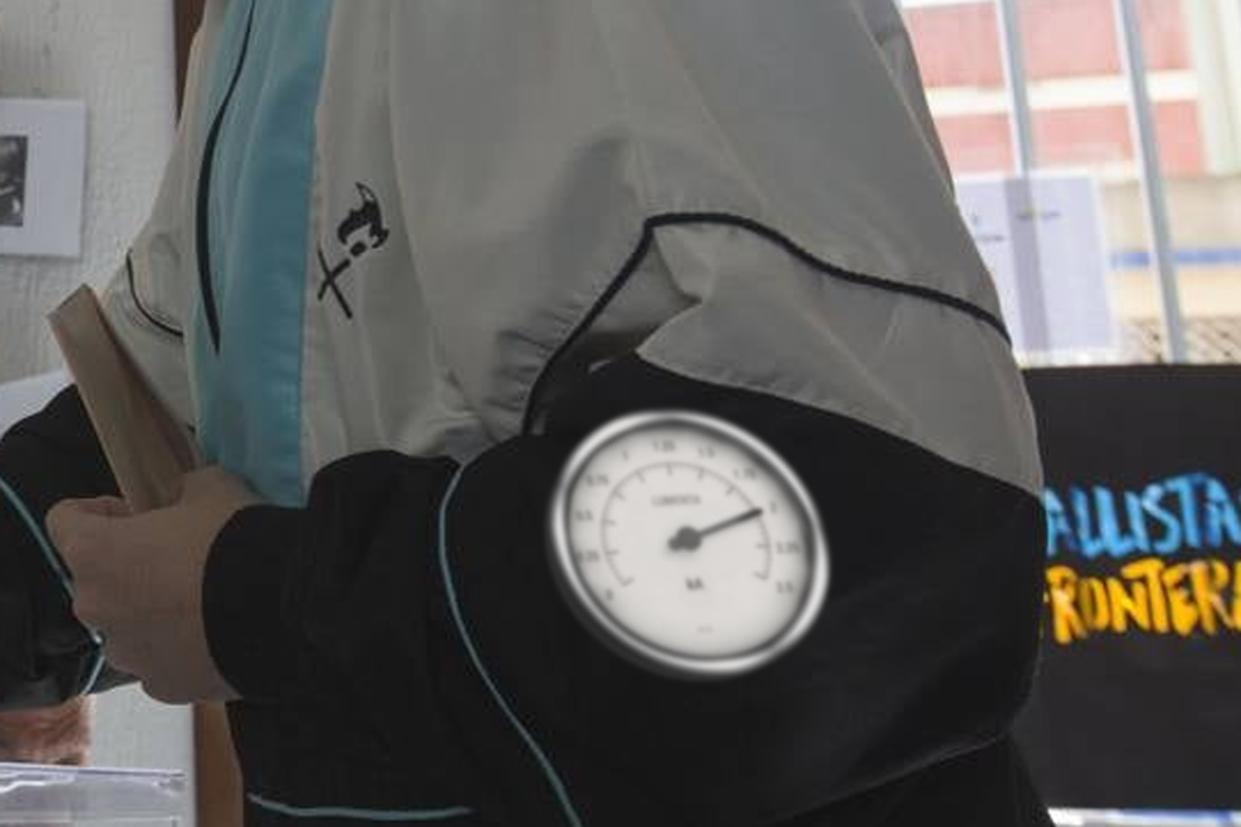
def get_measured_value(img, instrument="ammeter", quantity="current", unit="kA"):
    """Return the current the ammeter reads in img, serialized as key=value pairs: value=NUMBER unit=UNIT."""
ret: value=2 unit=kA
